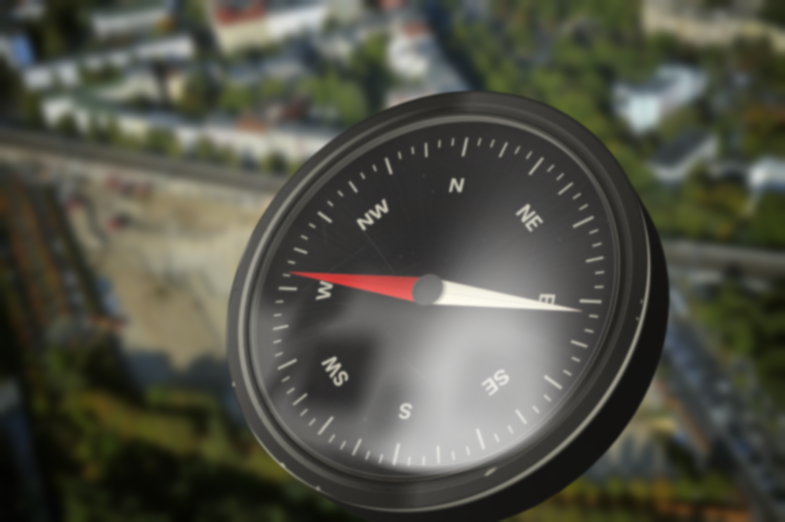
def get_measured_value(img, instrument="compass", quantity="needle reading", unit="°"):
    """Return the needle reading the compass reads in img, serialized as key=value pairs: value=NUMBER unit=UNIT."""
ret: value=275 unit=°
